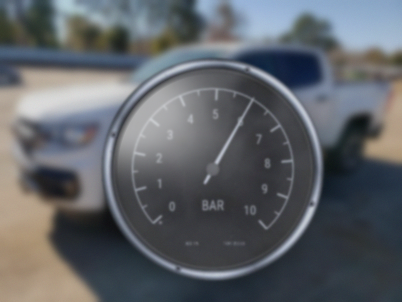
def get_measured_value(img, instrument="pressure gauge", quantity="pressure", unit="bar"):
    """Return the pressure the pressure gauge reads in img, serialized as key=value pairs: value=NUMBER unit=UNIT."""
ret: value=6 unit=bar
